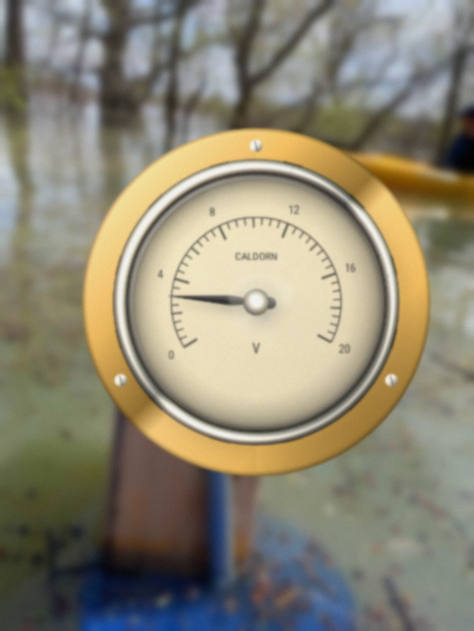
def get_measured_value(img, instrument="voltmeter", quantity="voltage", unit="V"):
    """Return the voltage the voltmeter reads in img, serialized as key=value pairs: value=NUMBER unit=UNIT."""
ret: value=3 unit=V
